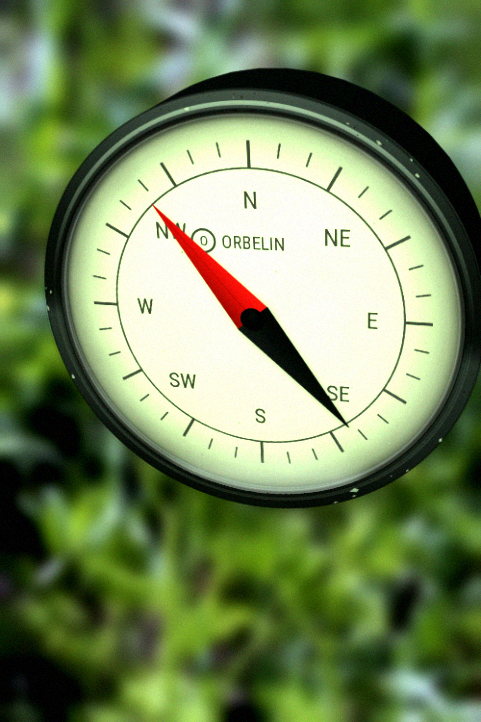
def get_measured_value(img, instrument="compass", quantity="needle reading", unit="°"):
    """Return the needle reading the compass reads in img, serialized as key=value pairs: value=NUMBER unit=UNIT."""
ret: value=320 unit=°
